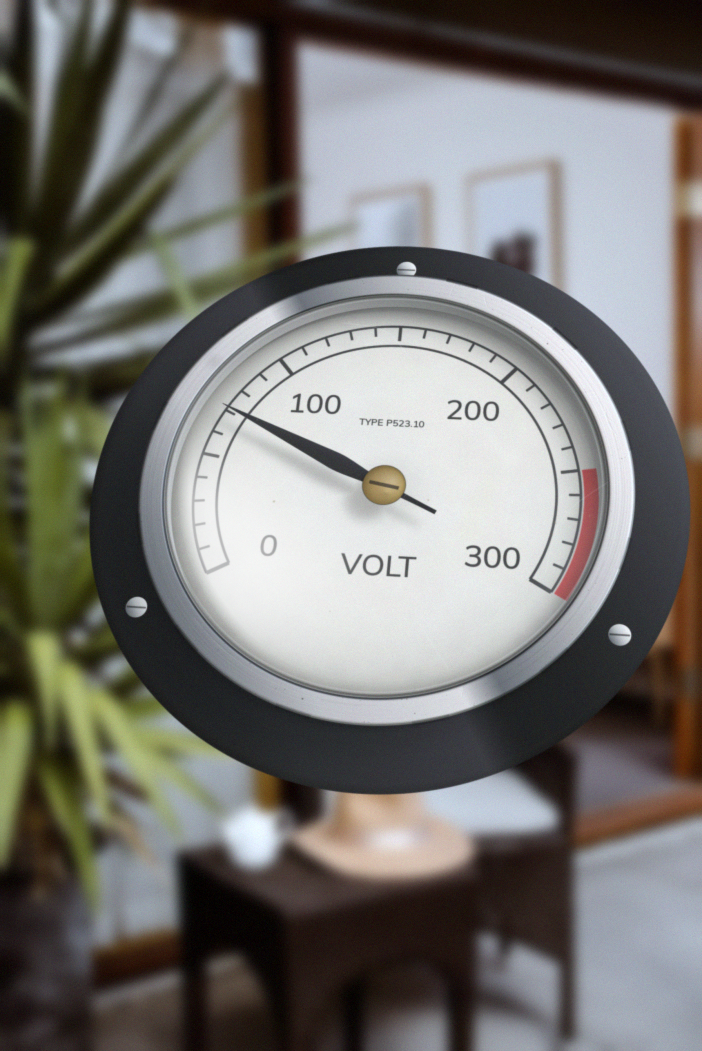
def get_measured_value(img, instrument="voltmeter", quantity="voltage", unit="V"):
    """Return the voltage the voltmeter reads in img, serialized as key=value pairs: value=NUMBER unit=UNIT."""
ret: value=70 unit=V
